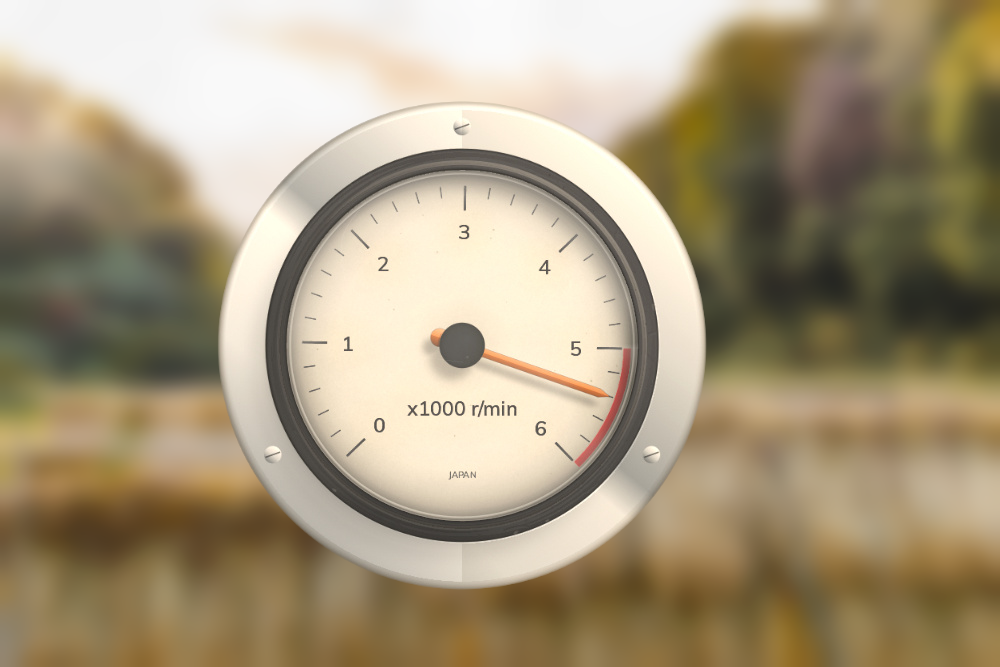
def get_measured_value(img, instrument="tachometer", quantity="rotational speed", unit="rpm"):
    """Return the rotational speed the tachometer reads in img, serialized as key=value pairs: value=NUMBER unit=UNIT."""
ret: value=5400 unit=rpm
